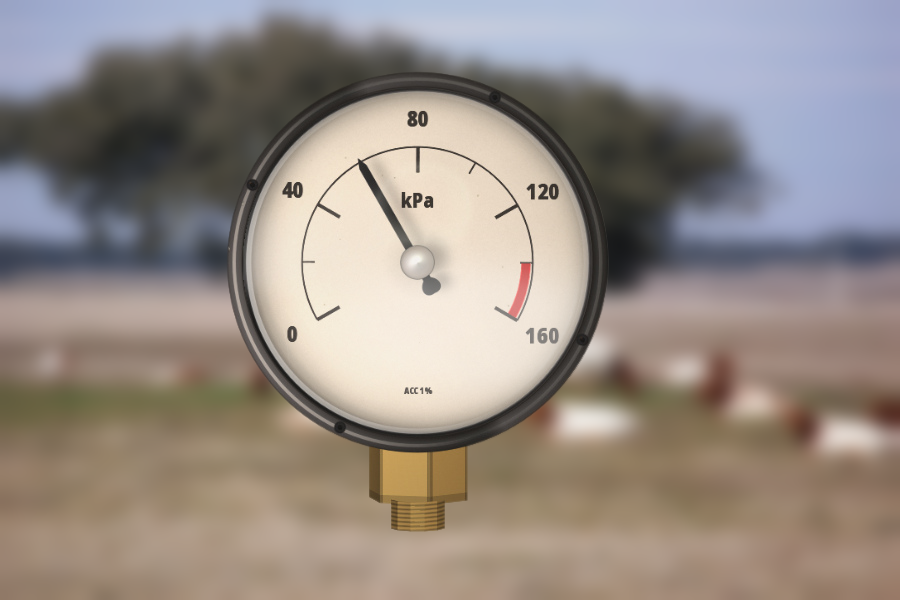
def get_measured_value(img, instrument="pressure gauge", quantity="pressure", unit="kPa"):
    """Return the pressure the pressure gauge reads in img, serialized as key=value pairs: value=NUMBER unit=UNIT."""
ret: value=60 unit=kPa
